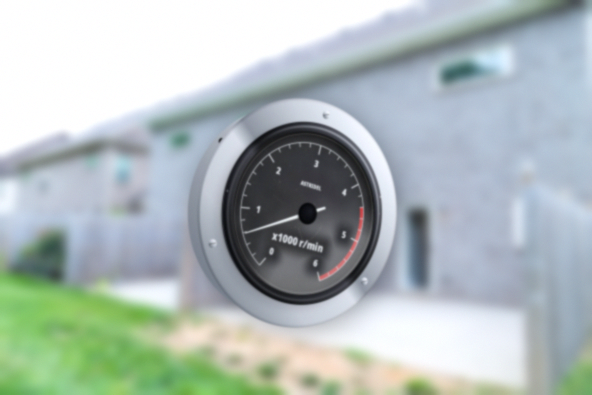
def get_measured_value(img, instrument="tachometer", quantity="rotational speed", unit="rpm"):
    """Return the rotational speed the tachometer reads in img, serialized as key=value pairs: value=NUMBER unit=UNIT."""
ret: value=600 unit=rpm
